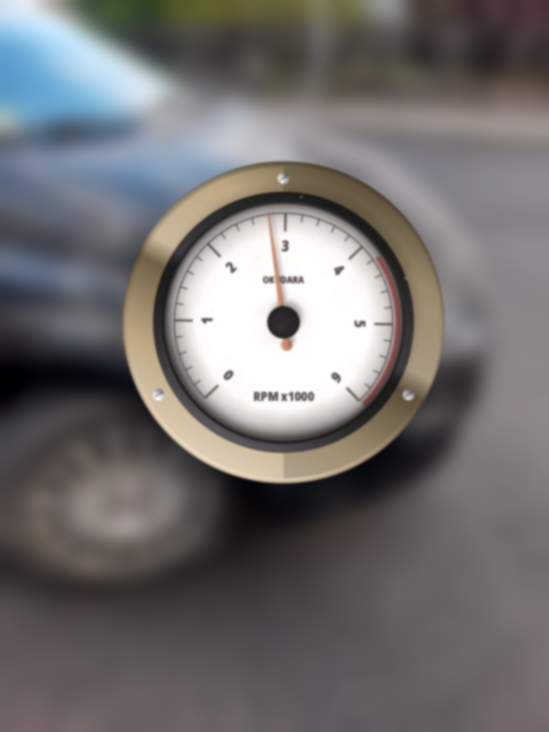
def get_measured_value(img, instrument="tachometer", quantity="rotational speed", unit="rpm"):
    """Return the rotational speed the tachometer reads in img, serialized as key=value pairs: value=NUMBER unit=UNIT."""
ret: value=2800 unit=rpm
